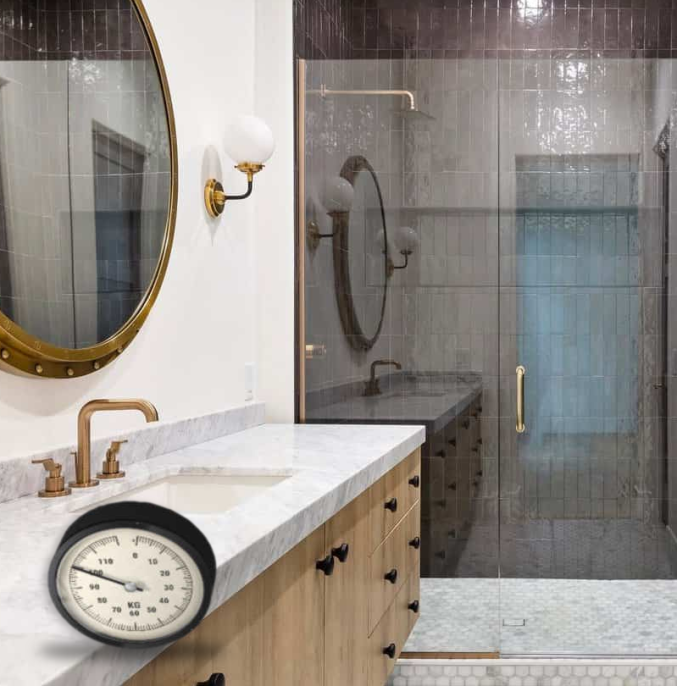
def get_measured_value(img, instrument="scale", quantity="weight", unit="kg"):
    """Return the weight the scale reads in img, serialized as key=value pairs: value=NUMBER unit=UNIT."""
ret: value=100 unit=kg
